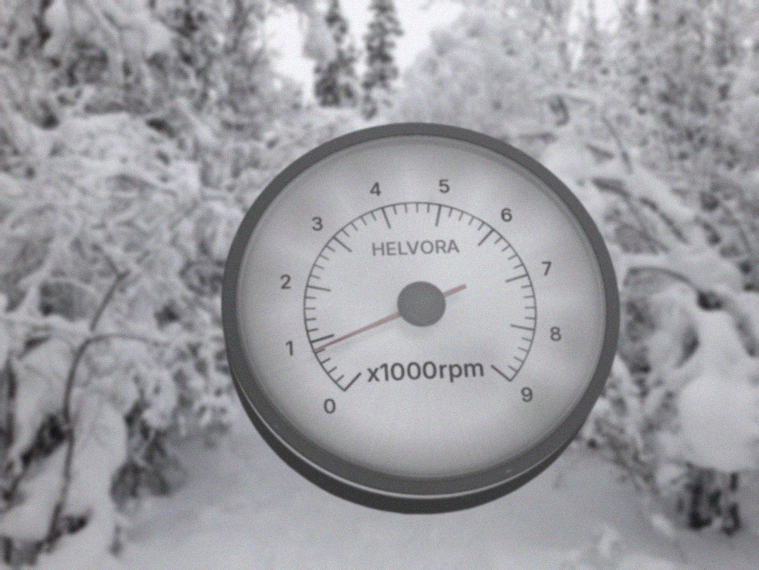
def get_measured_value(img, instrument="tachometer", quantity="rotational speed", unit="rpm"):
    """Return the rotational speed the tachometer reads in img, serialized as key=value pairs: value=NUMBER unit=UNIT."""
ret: value=800 unit=rpm
